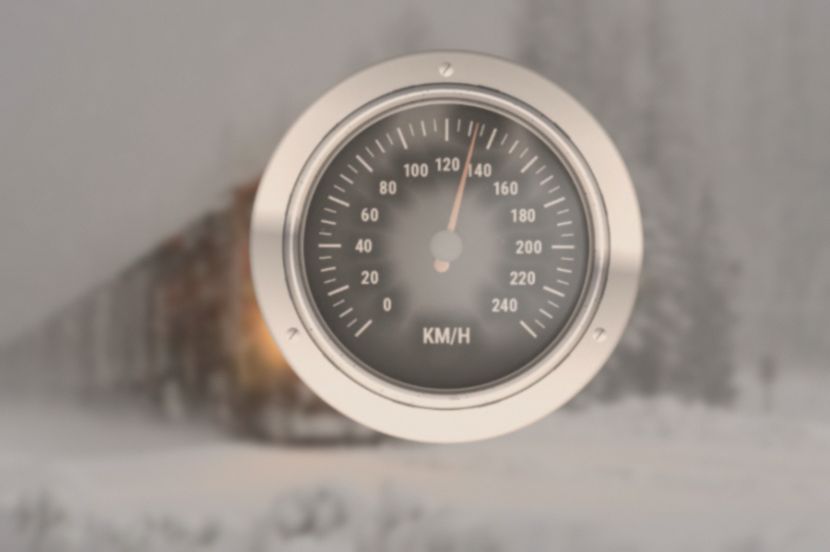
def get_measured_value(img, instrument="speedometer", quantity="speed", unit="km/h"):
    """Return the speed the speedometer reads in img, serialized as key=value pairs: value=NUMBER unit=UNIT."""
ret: value=132.5 unit=km/h
